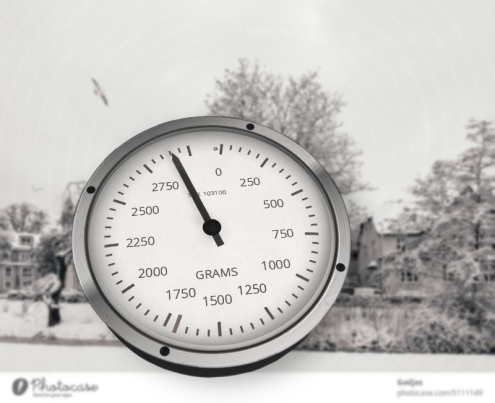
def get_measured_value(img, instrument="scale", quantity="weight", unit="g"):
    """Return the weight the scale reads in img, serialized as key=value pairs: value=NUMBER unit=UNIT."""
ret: value=2900 unit=g
